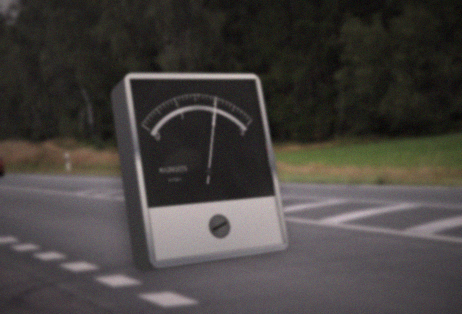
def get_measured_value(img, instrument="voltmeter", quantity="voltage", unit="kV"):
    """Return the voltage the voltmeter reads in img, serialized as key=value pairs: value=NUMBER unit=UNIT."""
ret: value=2 unit=kV
